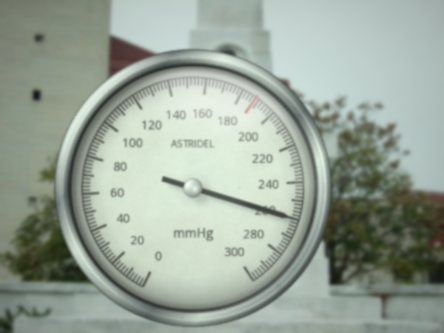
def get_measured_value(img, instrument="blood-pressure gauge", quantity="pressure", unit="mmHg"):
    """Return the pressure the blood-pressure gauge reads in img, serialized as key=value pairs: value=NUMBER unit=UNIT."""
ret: value=260 unit=mmHg
